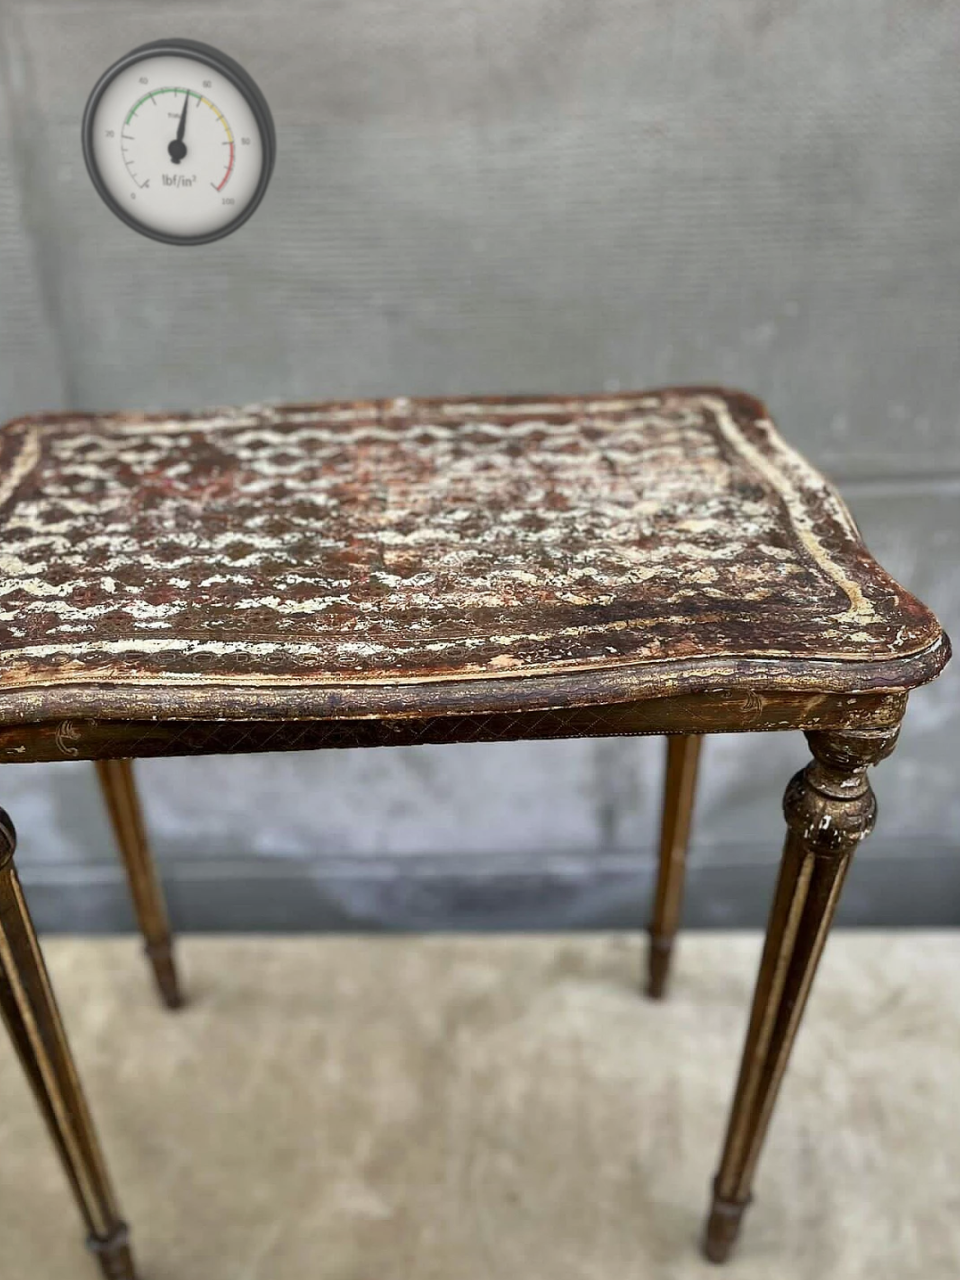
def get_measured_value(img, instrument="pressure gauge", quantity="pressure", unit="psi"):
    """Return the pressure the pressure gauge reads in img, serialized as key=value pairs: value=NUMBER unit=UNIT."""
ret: value=55 unit=psi
